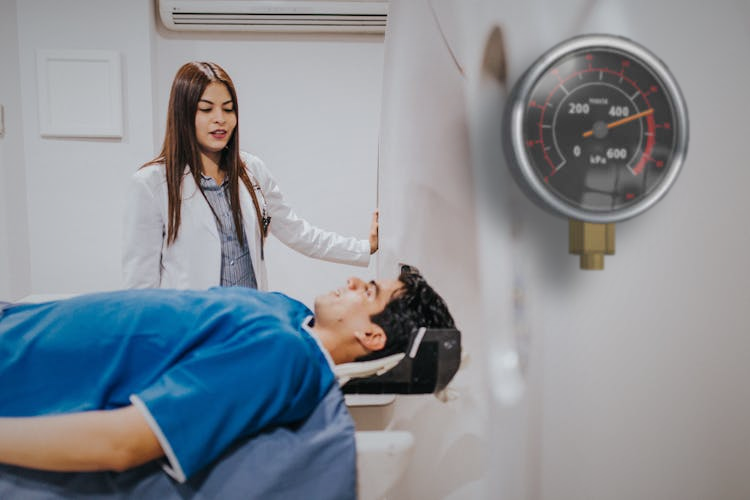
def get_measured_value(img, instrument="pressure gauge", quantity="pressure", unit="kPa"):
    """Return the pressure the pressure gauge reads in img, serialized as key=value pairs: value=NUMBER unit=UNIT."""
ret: value=450 unit=kPa
